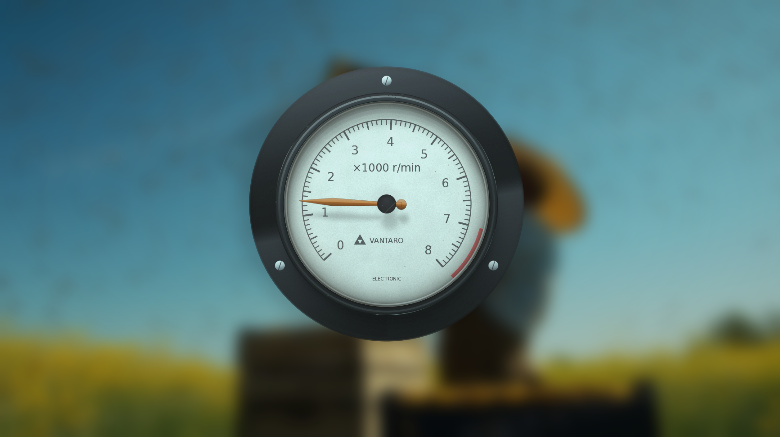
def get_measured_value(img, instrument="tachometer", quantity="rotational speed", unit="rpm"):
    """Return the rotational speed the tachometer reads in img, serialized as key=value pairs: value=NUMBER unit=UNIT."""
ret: value=1300 unit=rpm
